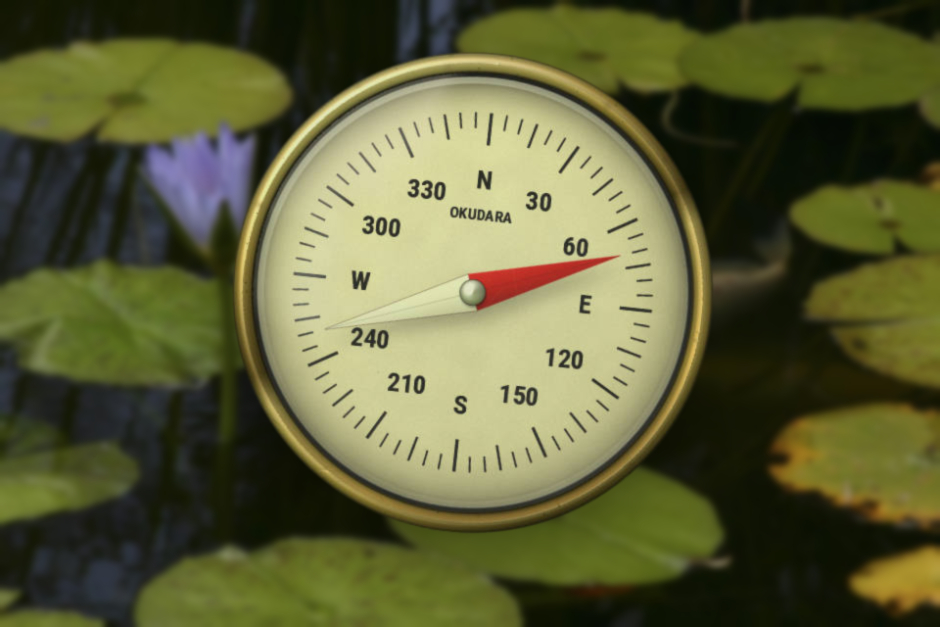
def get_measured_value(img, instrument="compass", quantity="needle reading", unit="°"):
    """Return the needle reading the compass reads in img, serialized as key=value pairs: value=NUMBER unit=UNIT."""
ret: value=70 unit=°
